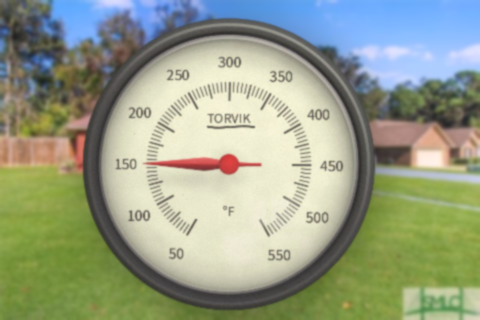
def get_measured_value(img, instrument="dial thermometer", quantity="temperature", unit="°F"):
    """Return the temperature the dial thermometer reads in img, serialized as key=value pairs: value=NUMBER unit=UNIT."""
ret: value=150 unit=°F
